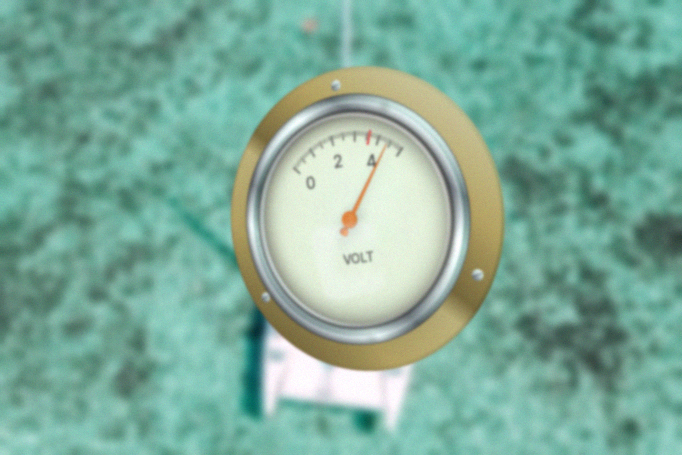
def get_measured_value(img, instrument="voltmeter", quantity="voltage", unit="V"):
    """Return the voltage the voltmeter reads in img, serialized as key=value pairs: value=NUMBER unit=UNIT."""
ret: value=4.5 unit=V
